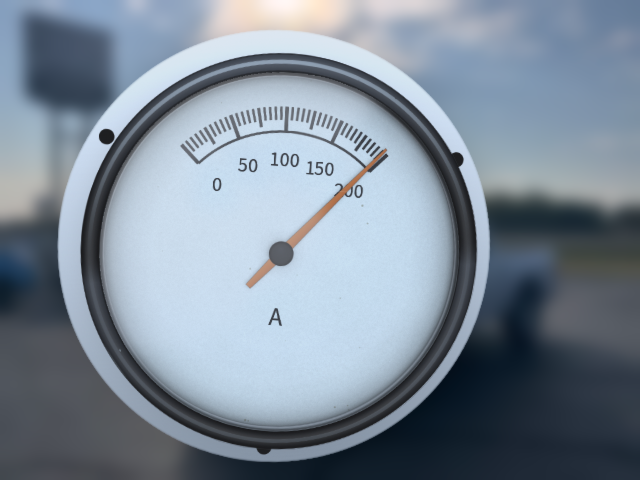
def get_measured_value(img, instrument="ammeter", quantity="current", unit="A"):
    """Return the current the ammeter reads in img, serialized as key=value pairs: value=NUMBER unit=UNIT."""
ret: value=195 unit=A
